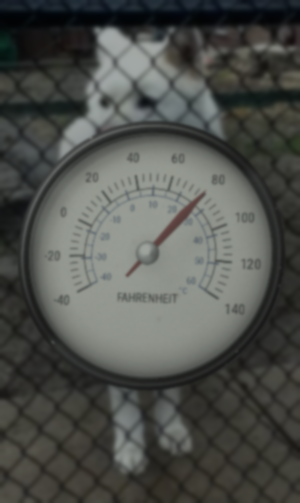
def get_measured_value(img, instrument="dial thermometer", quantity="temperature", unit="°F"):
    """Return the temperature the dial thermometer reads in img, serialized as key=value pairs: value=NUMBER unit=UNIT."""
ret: value=80 unit=°F
